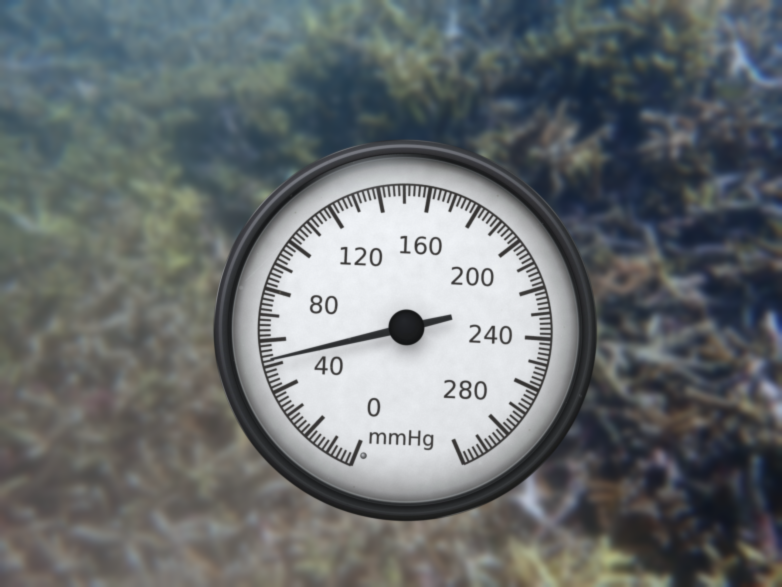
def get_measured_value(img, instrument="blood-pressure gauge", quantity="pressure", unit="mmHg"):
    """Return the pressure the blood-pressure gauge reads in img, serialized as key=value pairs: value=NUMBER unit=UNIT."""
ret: value=52 unit=mmHg
